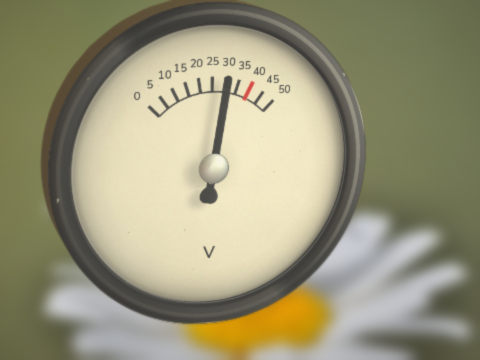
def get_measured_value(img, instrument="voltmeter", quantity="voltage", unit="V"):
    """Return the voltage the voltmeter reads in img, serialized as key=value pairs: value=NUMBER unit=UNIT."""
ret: value=30 unit=V
